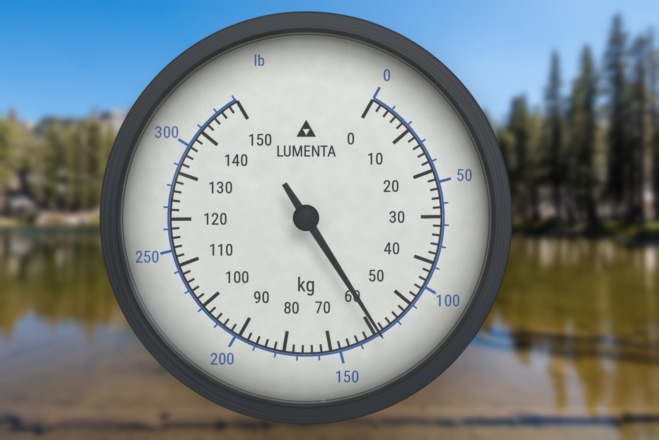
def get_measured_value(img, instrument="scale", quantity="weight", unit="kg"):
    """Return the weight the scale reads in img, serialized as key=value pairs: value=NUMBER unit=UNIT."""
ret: value=59 unit=kg
